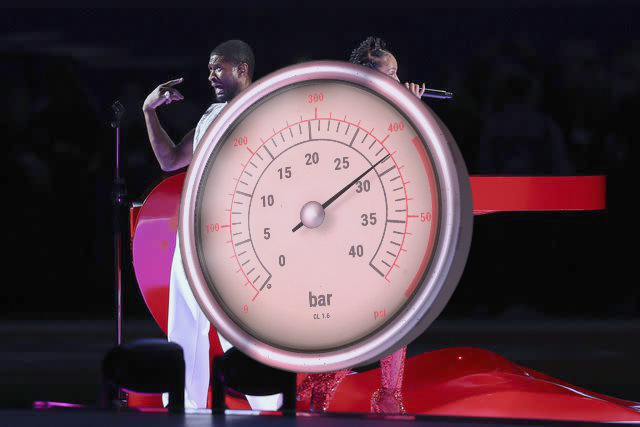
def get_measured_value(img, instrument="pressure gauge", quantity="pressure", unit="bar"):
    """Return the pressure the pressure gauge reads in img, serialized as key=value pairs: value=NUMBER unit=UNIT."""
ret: value=29 unit=bar
